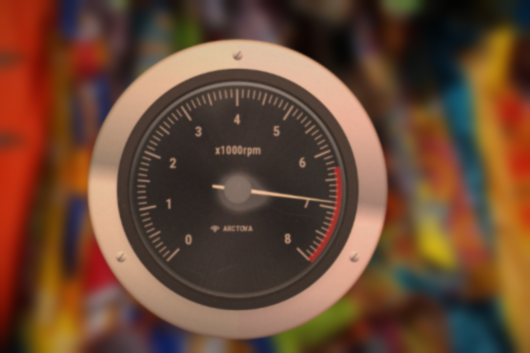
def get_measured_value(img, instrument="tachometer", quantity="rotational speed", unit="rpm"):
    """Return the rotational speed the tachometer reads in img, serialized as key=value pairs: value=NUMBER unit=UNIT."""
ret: value=6900 unit=rpm
